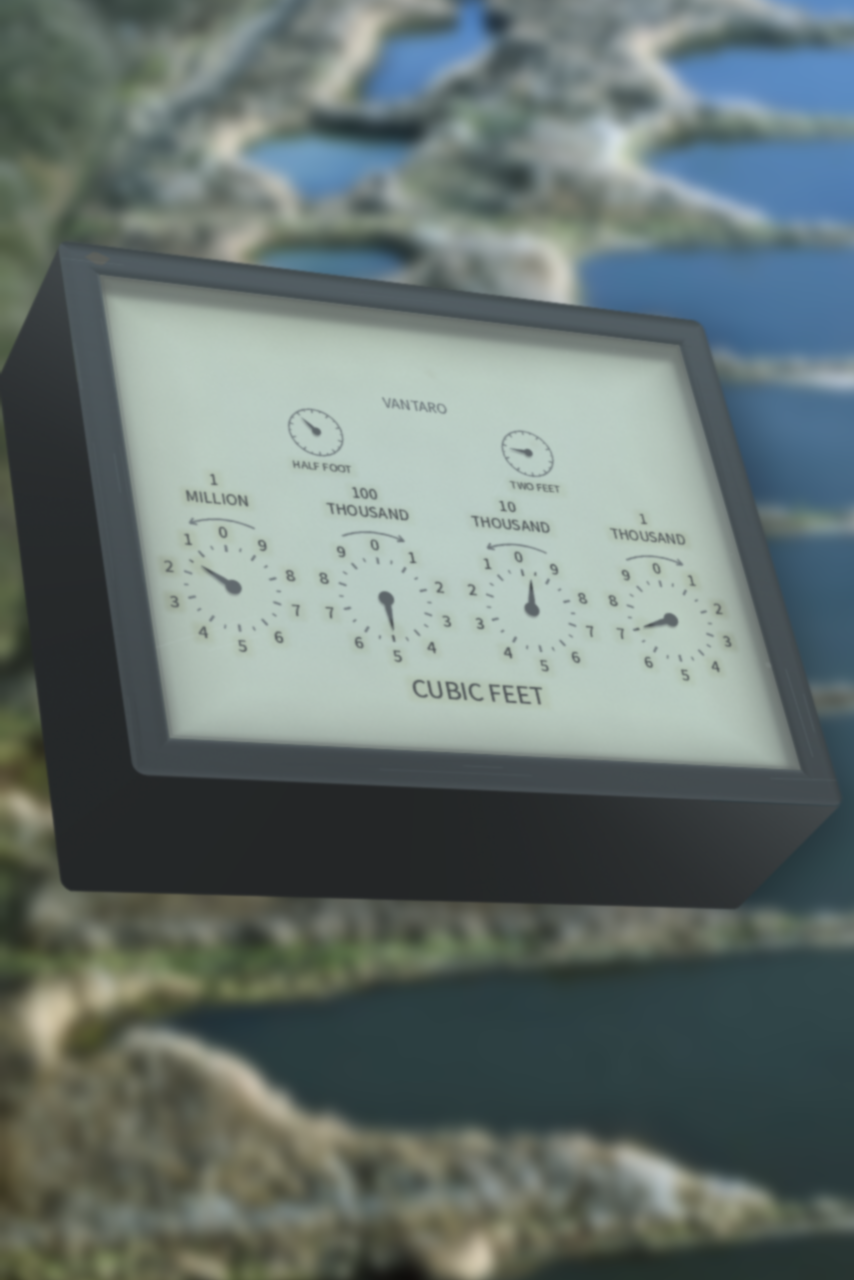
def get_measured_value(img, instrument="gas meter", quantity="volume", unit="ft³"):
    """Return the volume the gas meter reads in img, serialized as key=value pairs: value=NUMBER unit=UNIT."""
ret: value=149700 unit=ft³
